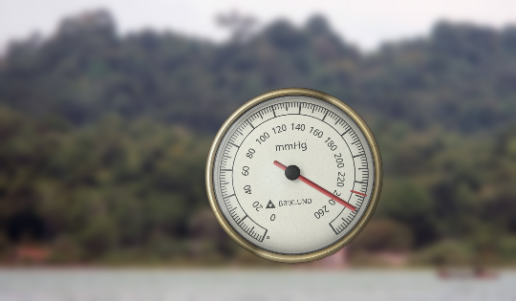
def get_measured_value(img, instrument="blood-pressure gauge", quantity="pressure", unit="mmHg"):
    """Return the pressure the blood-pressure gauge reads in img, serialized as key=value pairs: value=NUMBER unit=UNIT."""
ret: value=240 unit=mmHg
